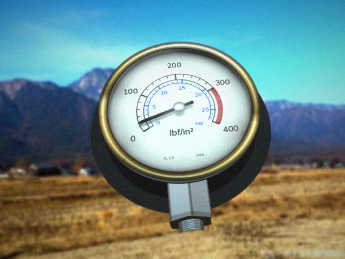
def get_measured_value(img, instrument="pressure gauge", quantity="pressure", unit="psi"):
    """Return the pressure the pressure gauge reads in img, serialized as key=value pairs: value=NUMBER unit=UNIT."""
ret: value=20 unit=psi
